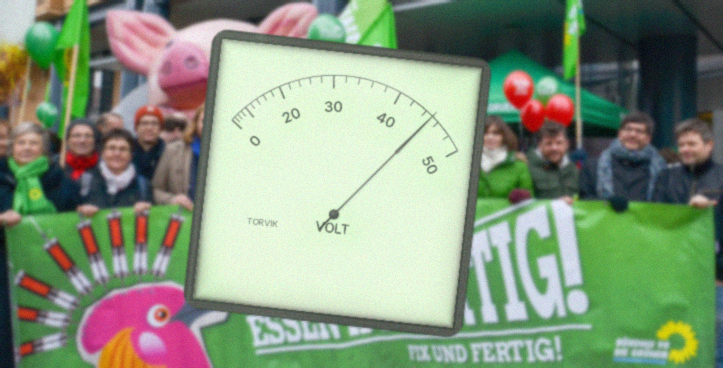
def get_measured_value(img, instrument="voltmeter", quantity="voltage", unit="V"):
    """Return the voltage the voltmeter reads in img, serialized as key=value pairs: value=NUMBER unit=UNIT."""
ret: value=45 unit=V
